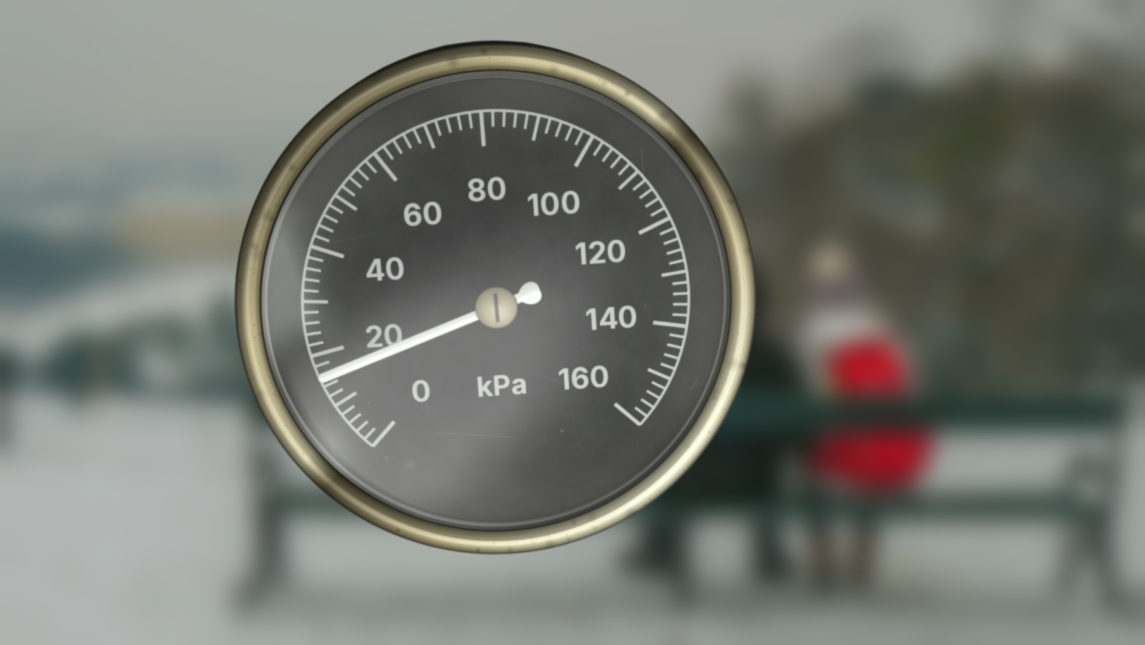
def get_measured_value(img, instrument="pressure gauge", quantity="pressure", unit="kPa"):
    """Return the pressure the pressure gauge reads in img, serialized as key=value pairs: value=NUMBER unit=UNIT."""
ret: value=16 unit=kPa
